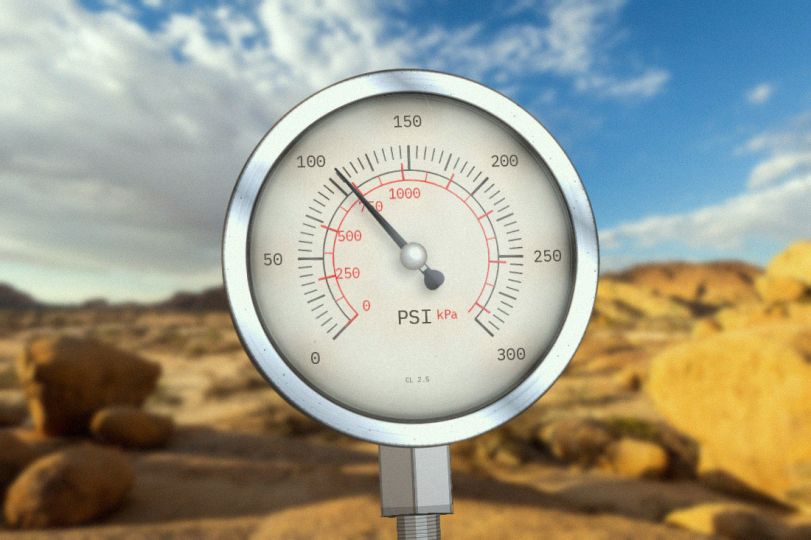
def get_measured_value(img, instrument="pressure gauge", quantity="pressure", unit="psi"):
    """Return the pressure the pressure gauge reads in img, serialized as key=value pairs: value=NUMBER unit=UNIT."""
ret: value=105 unit=psi
